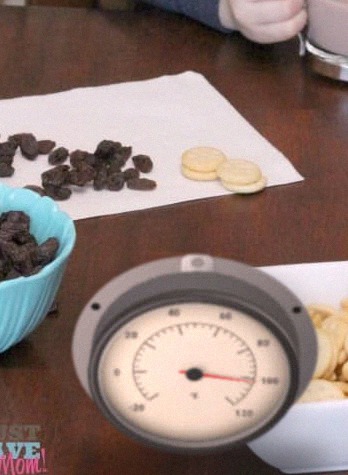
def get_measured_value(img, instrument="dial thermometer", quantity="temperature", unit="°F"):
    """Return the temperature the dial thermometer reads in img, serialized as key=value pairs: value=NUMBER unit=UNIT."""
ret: value=100 unit=°F
